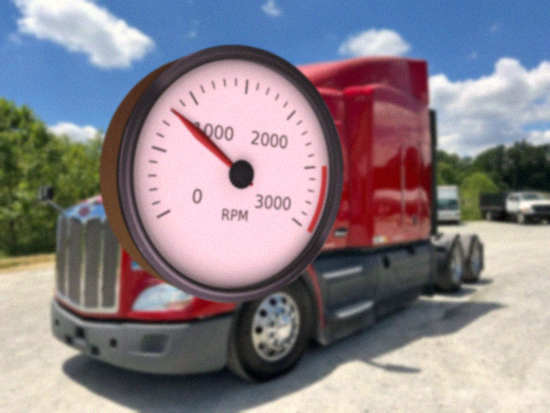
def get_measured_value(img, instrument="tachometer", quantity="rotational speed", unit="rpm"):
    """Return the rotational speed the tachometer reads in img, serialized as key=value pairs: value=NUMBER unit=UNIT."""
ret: value=800 unit=rpm
